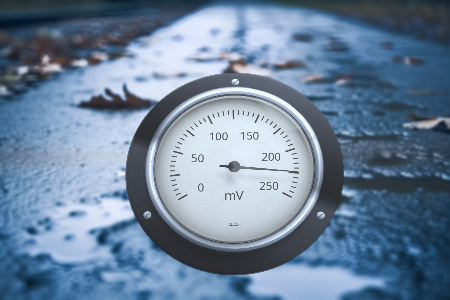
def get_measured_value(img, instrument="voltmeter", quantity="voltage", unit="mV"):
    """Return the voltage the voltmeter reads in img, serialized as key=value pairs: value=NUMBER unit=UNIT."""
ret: value=225 unit=mV
